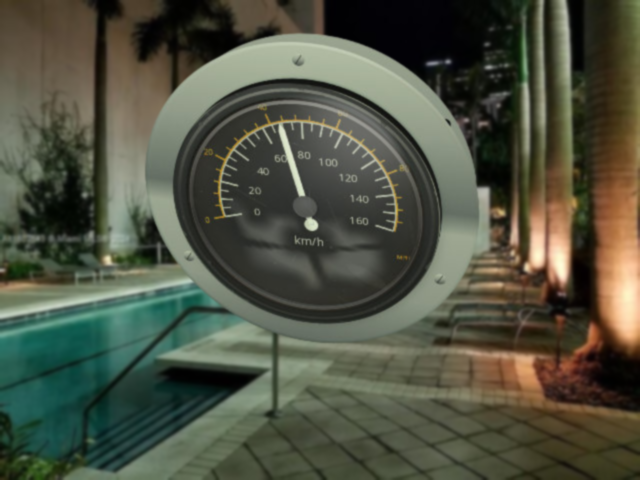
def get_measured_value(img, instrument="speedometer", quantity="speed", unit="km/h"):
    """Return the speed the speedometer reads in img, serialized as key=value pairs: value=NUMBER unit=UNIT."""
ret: value=70 unit=km/h
